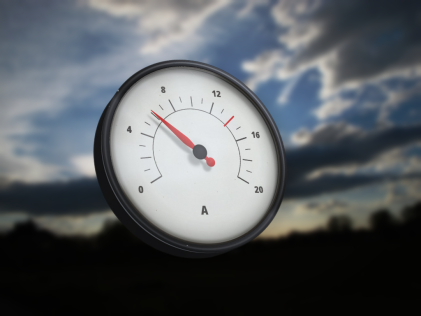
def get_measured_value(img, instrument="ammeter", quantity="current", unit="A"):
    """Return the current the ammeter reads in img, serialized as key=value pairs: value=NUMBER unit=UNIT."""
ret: value=6 unit=A
